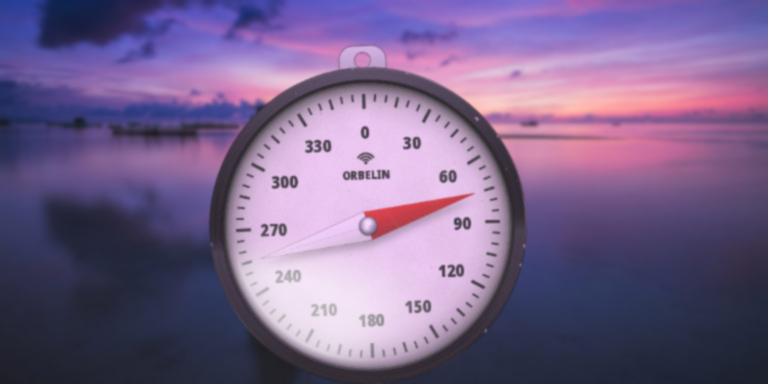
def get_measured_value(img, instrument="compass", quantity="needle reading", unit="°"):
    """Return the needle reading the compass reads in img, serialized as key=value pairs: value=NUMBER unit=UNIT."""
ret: value=75 unit=°
